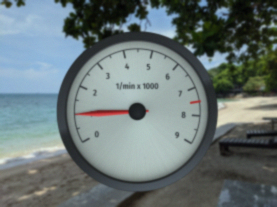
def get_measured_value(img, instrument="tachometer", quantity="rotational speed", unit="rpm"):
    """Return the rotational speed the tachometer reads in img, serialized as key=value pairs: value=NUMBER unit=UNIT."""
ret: value=1000 unit=rpm
